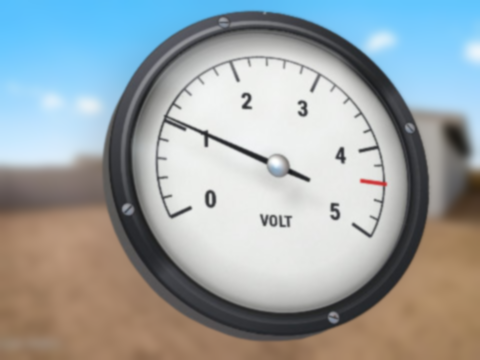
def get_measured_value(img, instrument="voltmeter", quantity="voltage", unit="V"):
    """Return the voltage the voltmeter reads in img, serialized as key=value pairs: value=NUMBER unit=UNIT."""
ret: value=1 unit=V
